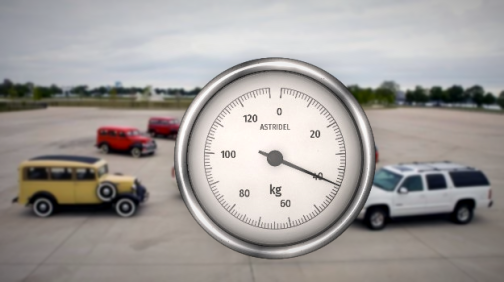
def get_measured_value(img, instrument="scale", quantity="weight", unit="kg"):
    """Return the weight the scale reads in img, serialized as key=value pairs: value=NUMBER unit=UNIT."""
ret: value=40 unit=kg
